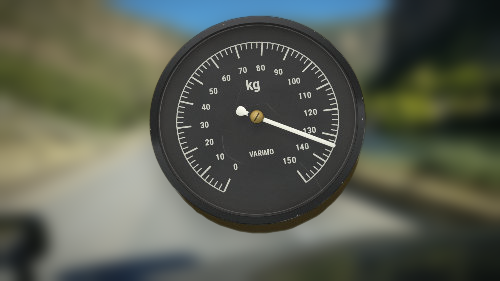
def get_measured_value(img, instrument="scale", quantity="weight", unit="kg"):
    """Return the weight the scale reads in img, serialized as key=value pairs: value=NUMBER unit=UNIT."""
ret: value=134 unit=kg
